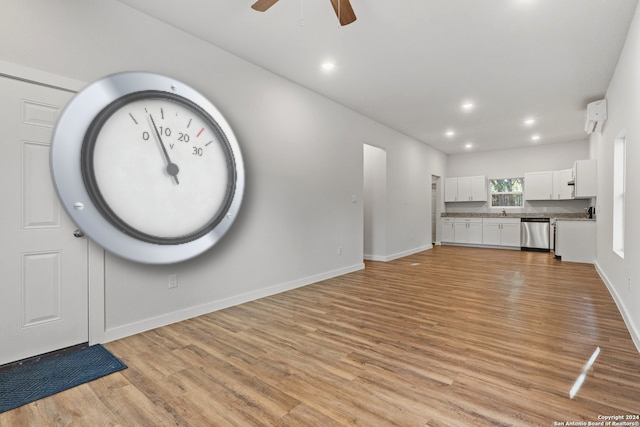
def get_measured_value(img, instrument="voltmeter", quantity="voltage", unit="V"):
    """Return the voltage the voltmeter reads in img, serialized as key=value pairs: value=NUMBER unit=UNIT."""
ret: value=5 unit=V
